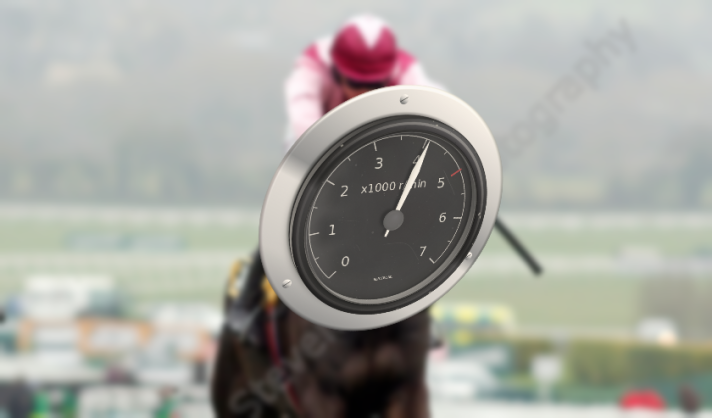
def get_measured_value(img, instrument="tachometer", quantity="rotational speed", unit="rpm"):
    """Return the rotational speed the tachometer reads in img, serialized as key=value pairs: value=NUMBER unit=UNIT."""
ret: value=4000 unit=rpm
